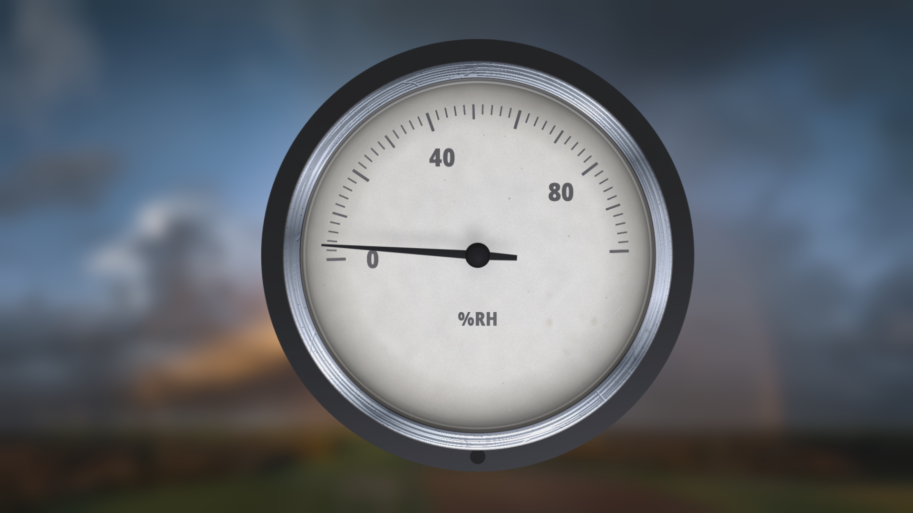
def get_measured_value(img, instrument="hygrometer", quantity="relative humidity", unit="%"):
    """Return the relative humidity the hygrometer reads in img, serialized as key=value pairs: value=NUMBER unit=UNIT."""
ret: value=3 unit=%
